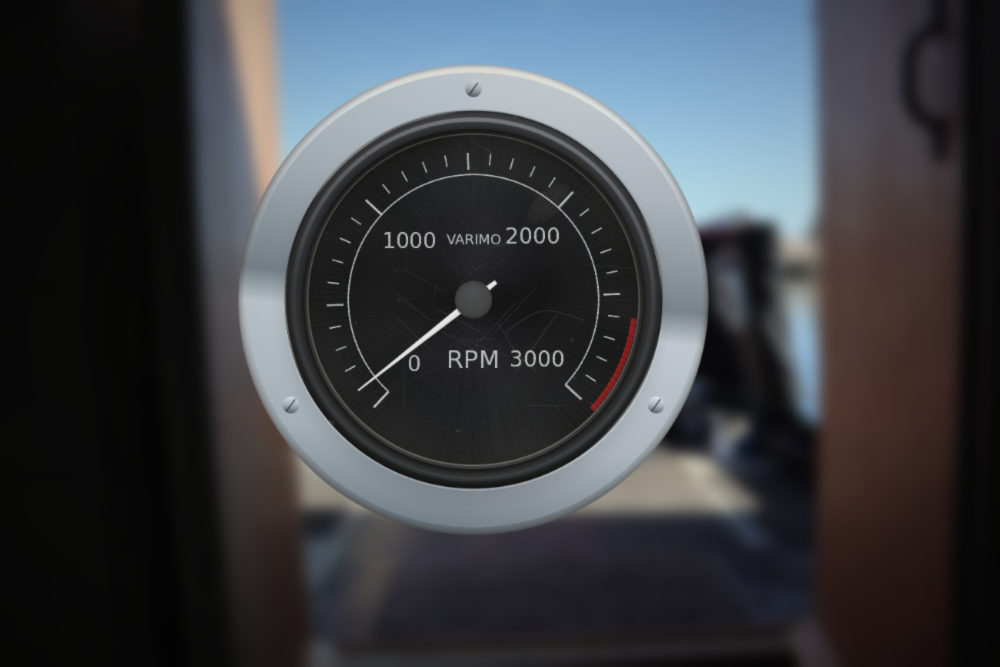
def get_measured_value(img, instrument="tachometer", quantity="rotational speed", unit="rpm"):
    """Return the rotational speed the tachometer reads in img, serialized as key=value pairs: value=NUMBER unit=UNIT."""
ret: value=100 unit=rpm
